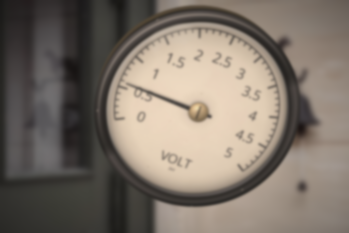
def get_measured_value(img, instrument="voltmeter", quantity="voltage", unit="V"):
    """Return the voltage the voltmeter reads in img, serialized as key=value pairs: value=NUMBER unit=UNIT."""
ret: value=0.6 unit=V
